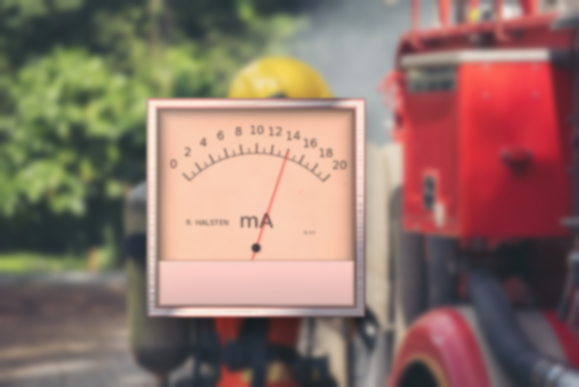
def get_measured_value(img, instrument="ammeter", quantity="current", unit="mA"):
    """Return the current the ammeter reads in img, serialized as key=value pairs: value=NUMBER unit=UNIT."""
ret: value=14 unit=mA
